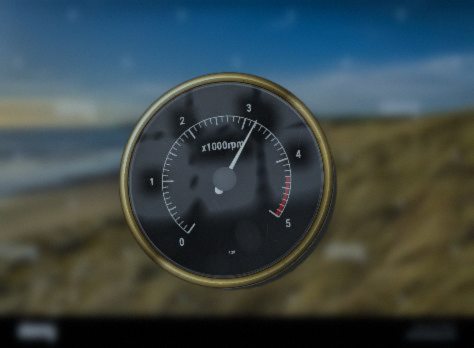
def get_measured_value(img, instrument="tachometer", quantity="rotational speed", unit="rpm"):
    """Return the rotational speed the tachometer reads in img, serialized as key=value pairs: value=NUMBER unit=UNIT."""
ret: value=3200 unit=rpm
